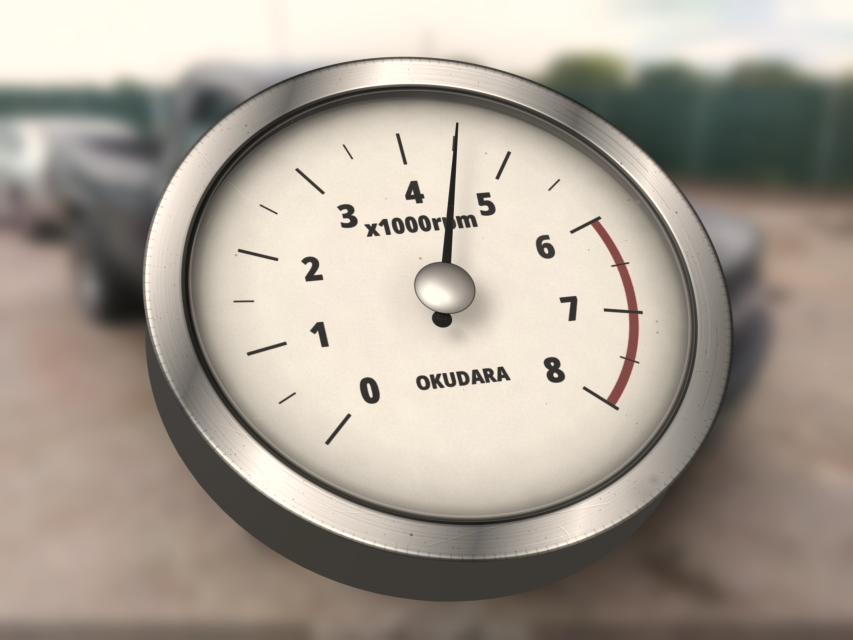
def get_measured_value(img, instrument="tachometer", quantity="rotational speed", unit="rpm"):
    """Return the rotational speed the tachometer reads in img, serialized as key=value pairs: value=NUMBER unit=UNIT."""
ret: value=4500 unit=rpm
